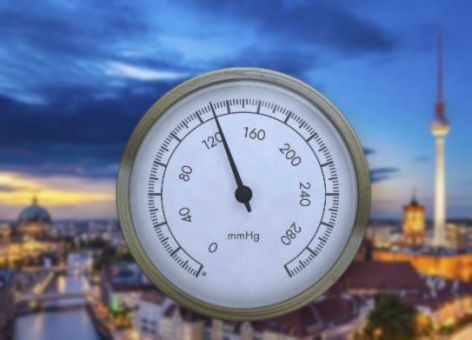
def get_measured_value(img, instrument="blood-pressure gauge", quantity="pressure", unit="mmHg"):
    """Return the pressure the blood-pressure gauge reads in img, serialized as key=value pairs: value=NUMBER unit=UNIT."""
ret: value=130 unit=mmHg
